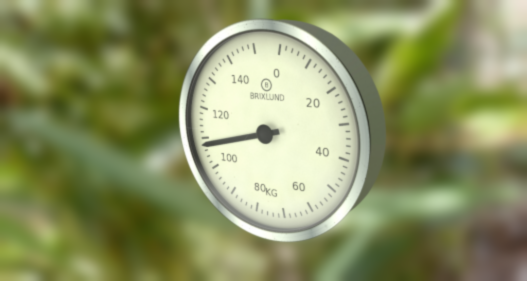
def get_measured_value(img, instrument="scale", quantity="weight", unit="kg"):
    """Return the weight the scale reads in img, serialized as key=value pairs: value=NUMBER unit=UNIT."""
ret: value=108 unit=kg
